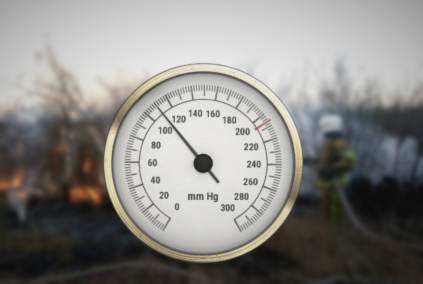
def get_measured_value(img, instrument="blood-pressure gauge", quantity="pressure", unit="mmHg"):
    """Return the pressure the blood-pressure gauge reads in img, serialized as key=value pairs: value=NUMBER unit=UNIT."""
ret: value=110 unit=mmHg
